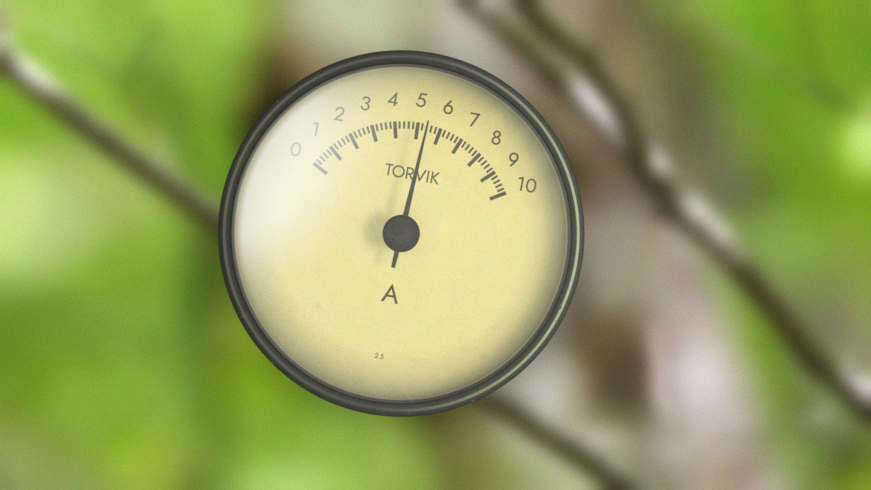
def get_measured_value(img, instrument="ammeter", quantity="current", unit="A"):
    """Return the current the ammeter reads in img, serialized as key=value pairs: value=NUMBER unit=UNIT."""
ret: value=5.4 unit=A
